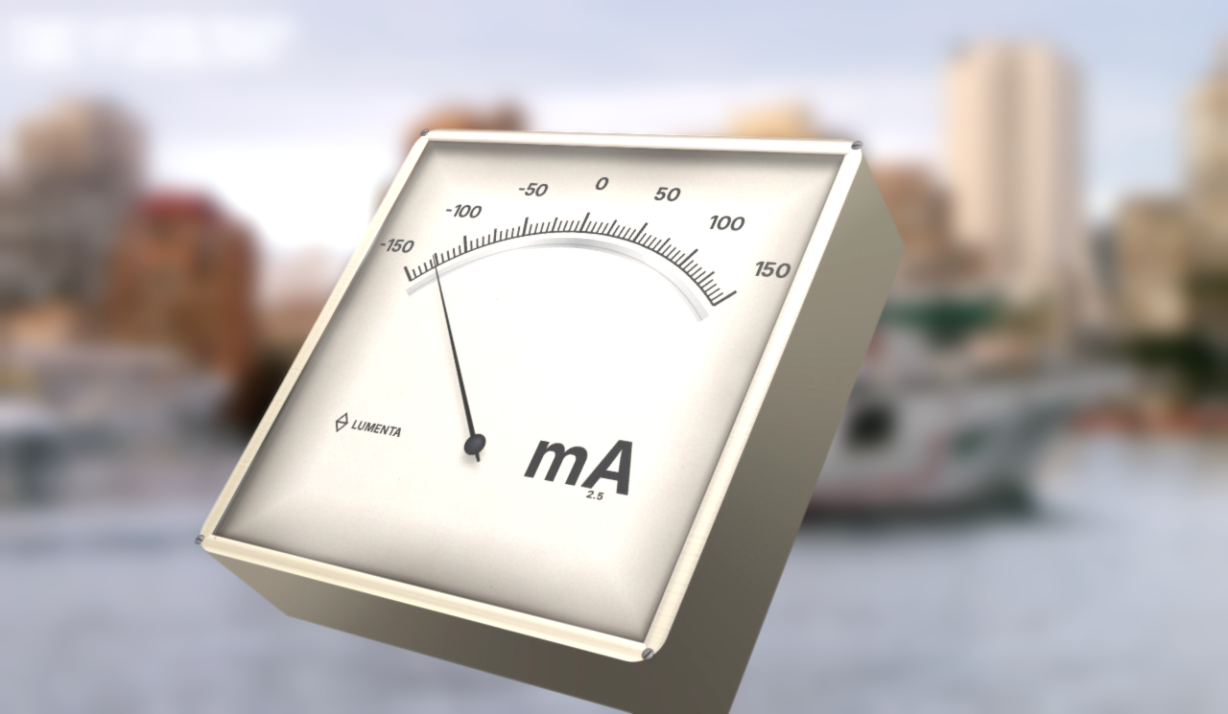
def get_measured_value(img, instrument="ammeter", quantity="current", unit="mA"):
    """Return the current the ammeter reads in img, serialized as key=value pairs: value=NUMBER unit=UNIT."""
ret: value=-125 unit=mA
